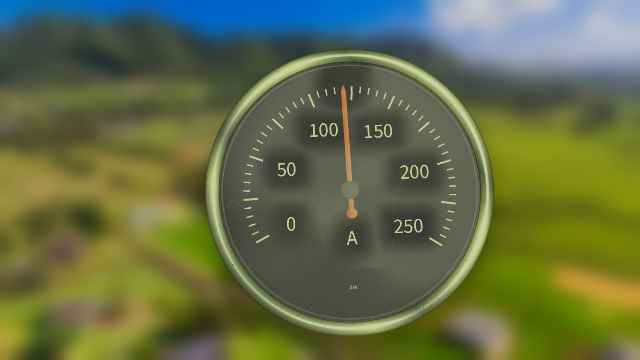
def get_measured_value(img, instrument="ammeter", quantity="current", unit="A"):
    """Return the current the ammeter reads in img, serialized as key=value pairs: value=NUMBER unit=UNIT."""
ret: value=120 unit=A
